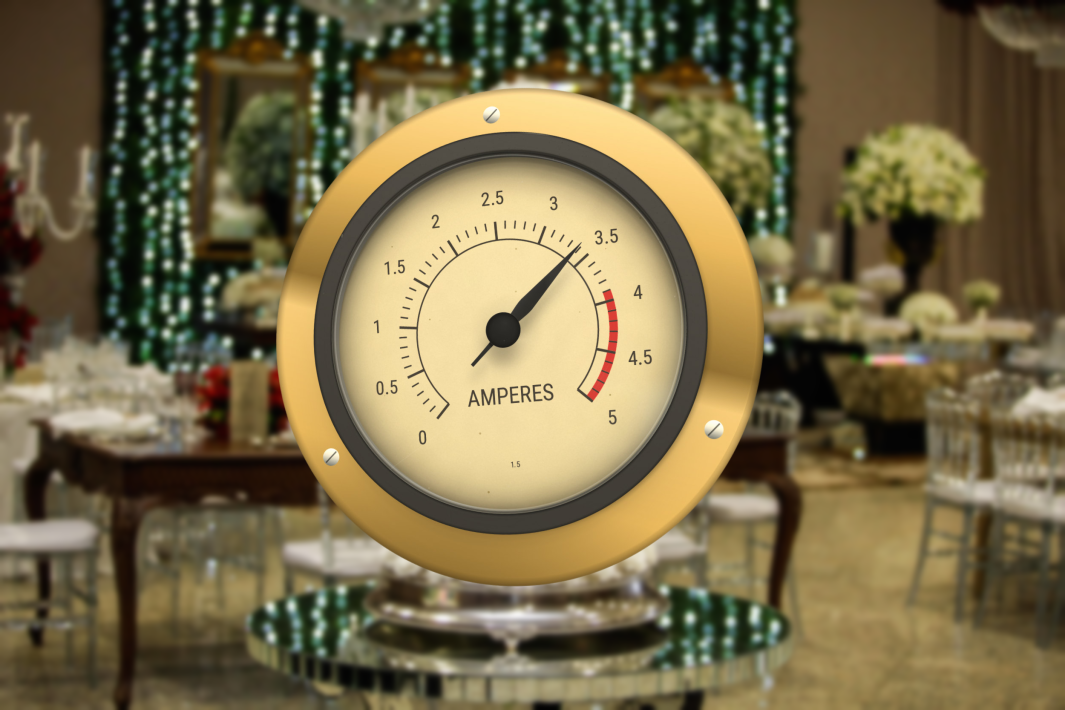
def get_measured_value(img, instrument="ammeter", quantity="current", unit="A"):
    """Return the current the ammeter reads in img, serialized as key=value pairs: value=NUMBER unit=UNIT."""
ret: value=3.4 unit=A
